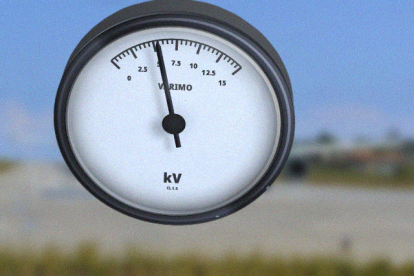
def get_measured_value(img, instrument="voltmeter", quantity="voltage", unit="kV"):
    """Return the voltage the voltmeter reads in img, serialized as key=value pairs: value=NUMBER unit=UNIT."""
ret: value=5.5 unit=kV
